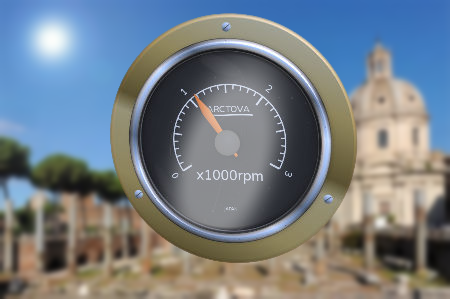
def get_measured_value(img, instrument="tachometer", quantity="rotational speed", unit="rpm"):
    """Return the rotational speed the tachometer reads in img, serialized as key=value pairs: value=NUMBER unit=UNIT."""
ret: value=1100 unit=rpm
